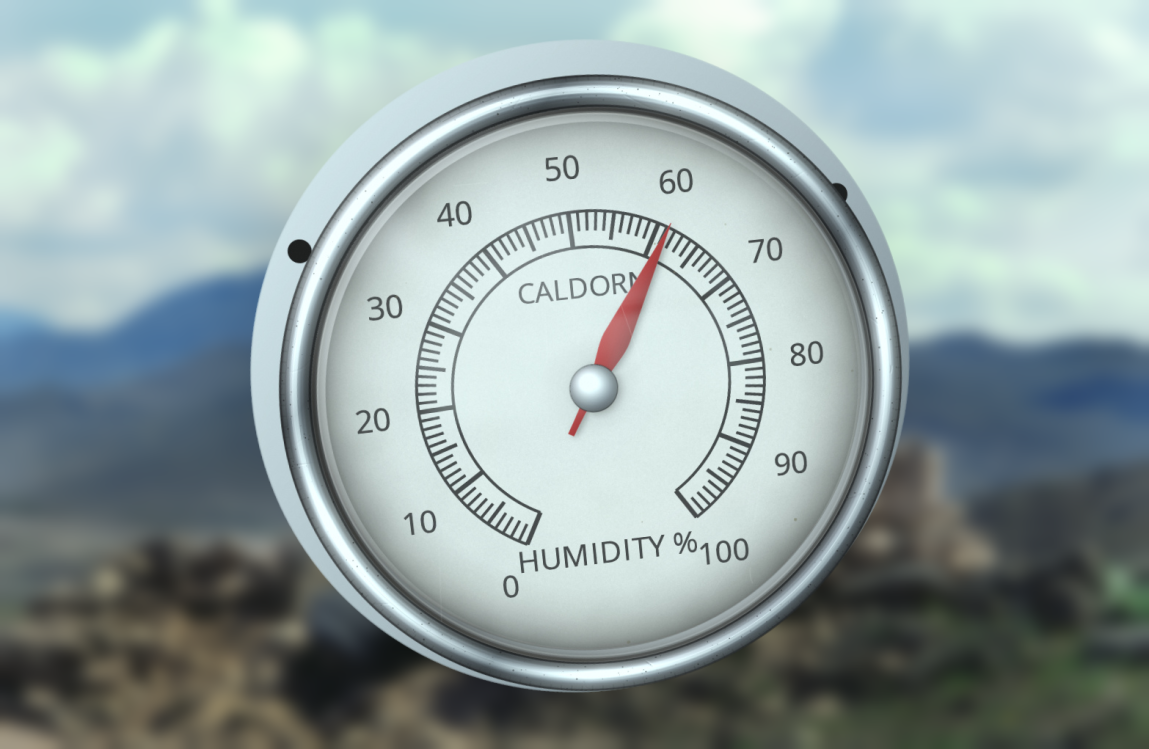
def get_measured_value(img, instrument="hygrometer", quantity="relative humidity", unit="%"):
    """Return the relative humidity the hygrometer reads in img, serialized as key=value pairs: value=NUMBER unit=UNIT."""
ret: value=61 unit=%
